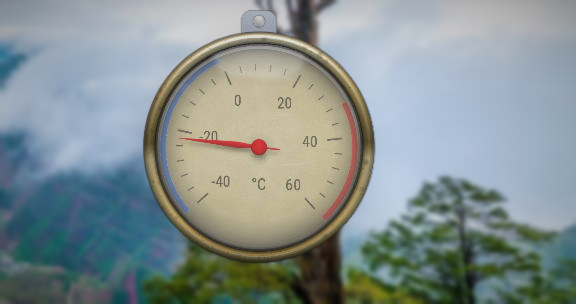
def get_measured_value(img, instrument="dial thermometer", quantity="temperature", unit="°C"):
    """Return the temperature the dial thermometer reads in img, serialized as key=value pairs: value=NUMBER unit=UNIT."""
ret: value=-22 unit=°C
